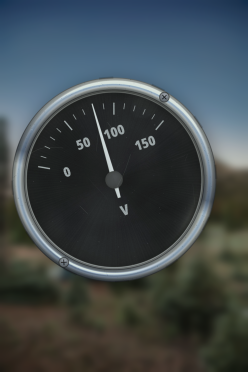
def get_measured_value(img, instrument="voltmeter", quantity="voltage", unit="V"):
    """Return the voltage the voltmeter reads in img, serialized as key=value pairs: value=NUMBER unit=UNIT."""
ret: value=80 unit=V
